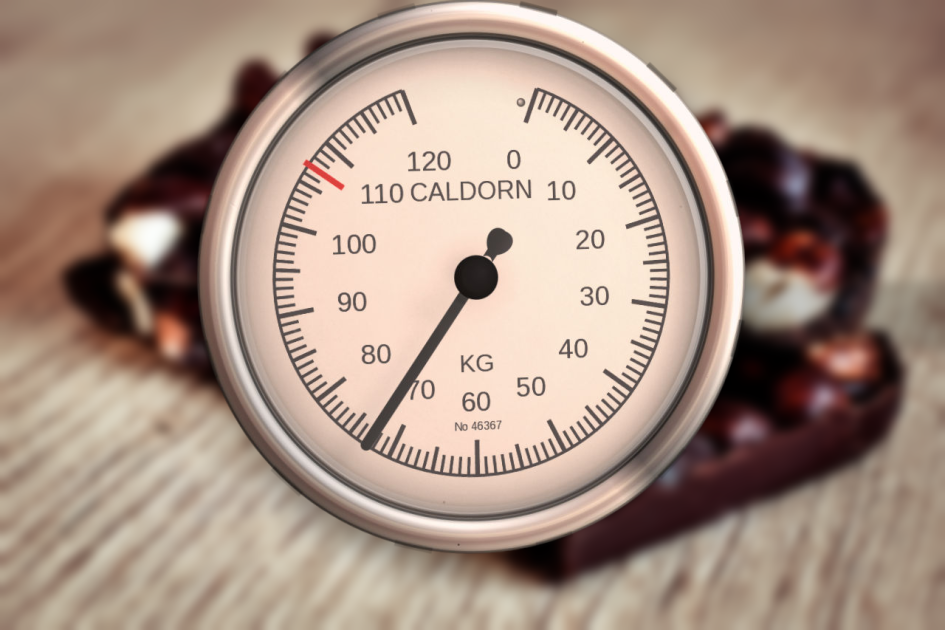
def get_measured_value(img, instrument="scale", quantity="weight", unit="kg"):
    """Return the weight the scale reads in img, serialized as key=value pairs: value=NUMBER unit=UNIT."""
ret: value=73 unit=kg
